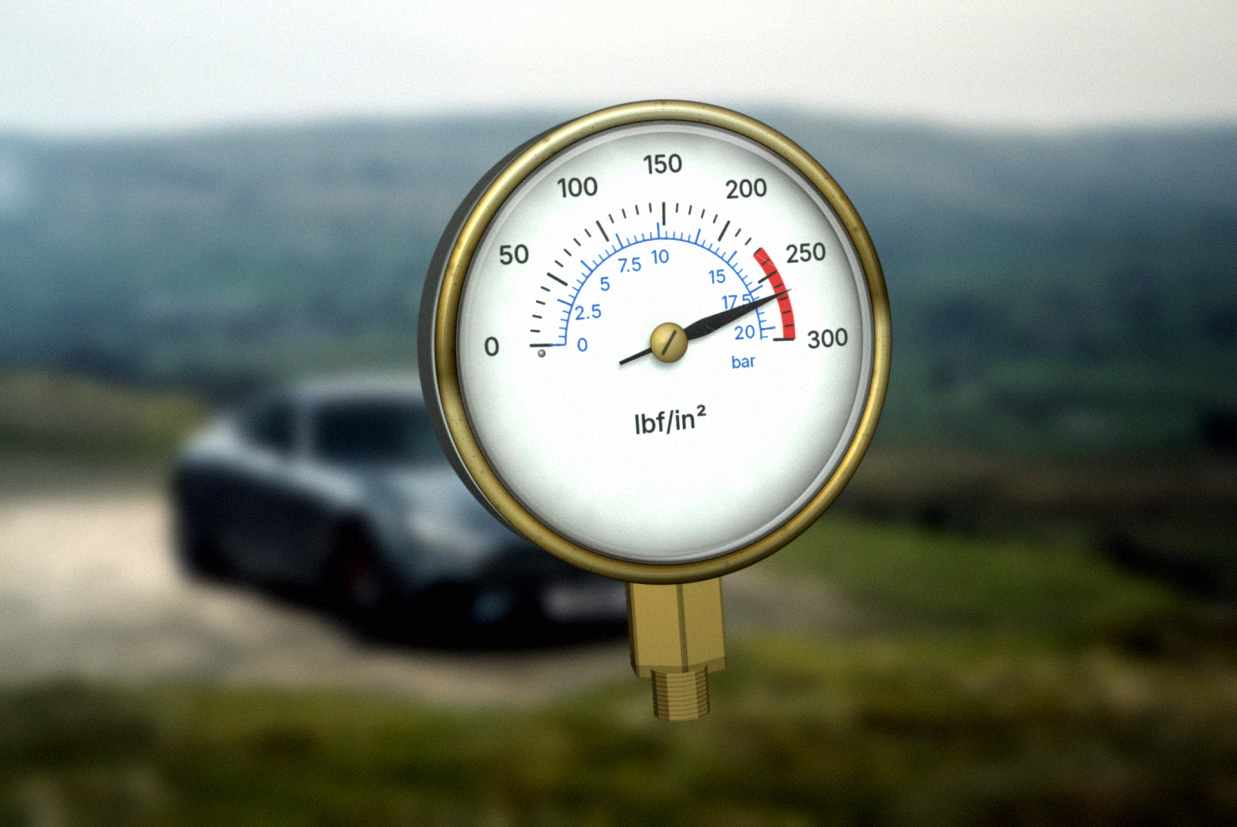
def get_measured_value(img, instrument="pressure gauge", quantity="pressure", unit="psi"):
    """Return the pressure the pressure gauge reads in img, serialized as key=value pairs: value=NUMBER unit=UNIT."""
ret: value=265 unit=psi
